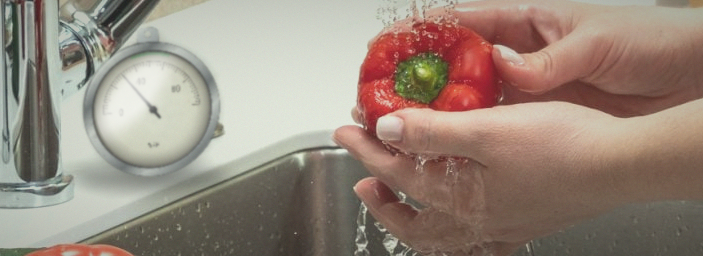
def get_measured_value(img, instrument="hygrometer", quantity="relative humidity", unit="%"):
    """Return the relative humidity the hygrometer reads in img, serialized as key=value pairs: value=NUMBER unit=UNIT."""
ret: value=30 unit=%
